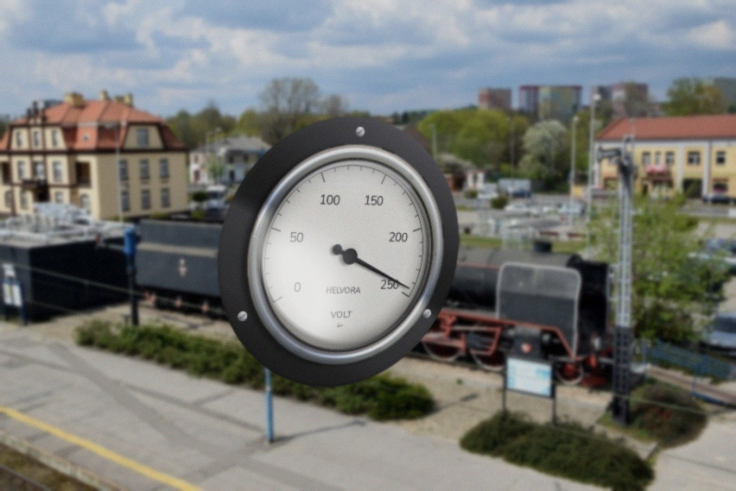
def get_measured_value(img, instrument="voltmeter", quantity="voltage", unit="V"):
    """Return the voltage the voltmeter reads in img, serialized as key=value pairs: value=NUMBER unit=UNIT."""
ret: value=245 unit=V
